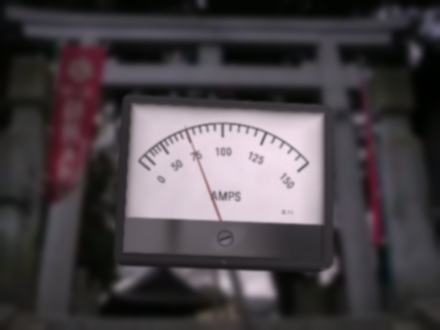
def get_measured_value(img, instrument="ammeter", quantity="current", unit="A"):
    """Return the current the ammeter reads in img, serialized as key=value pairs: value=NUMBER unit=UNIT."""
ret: value=75 unit=A
